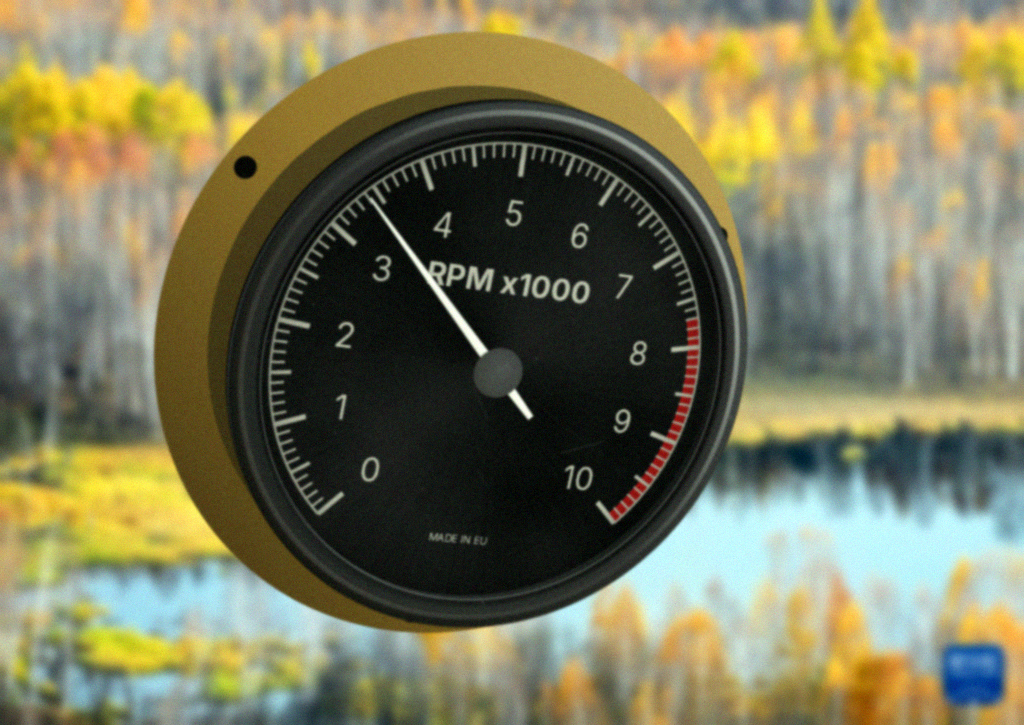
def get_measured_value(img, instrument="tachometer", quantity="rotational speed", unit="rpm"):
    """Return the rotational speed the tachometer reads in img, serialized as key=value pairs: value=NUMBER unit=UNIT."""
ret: value=3400 unit=rpm
